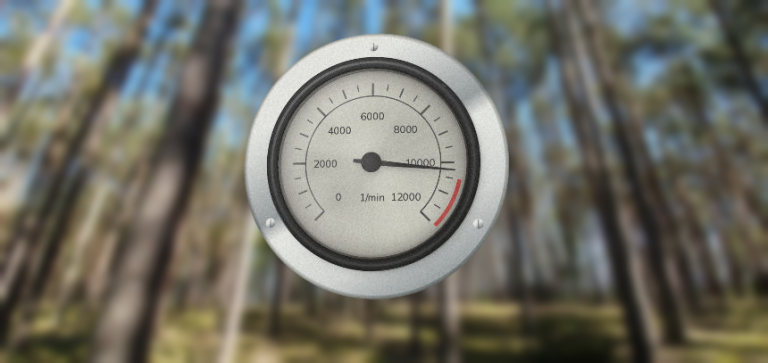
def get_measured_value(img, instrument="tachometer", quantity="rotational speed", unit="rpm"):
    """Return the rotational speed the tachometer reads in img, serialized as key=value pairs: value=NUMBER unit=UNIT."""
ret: value=10250 unit=rpm
